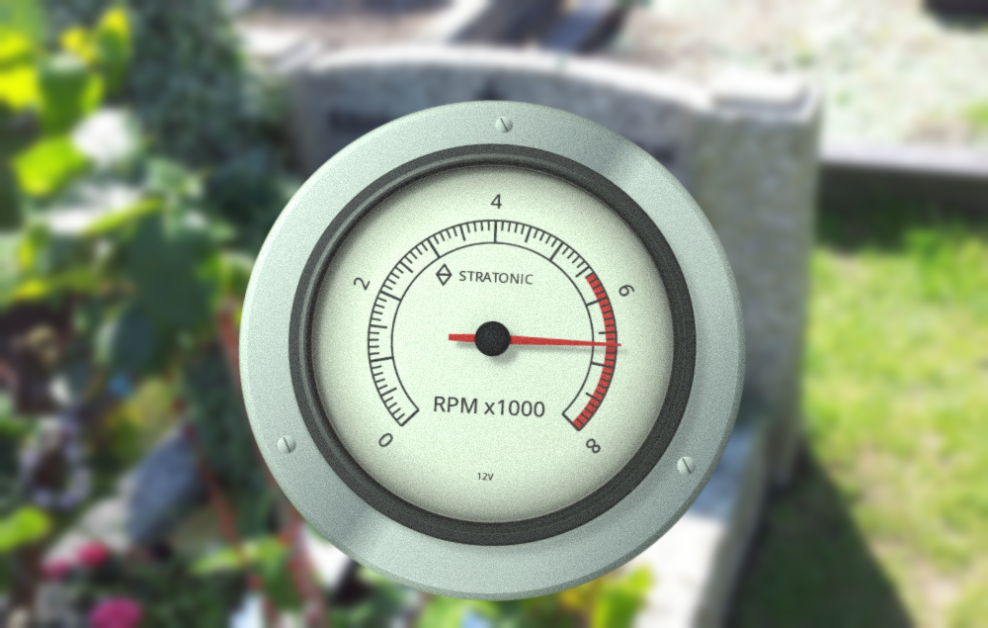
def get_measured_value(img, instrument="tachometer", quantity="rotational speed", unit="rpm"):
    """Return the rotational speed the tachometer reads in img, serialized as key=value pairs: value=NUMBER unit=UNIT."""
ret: value=6700 unit=rpm
